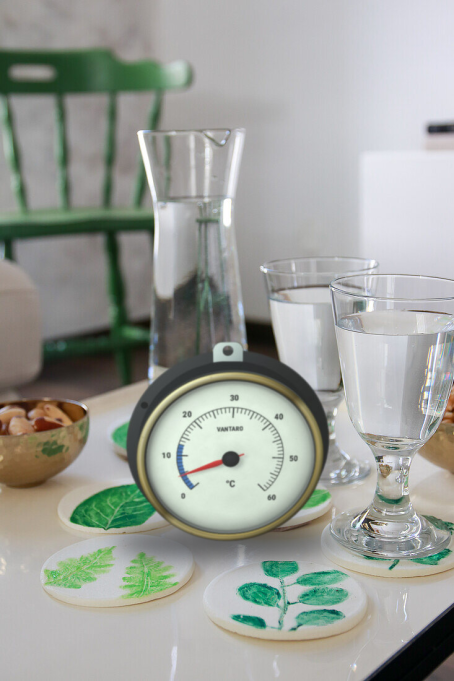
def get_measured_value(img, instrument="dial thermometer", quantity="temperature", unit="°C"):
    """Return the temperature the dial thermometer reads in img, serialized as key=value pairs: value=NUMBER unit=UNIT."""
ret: value=5 unit=°C
